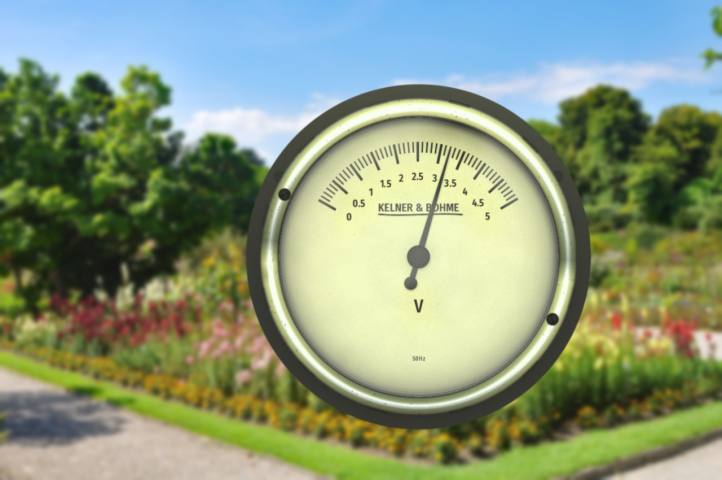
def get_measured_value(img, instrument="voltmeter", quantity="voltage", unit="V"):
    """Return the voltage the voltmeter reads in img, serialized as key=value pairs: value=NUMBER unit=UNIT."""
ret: value=3.2 unit=V
